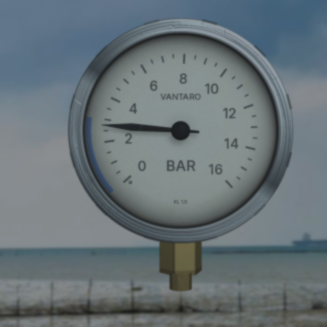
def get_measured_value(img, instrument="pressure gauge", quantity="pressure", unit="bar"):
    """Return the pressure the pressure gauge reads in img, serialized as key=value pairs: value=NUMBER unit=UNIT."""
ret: value=2.75 unit=bar
